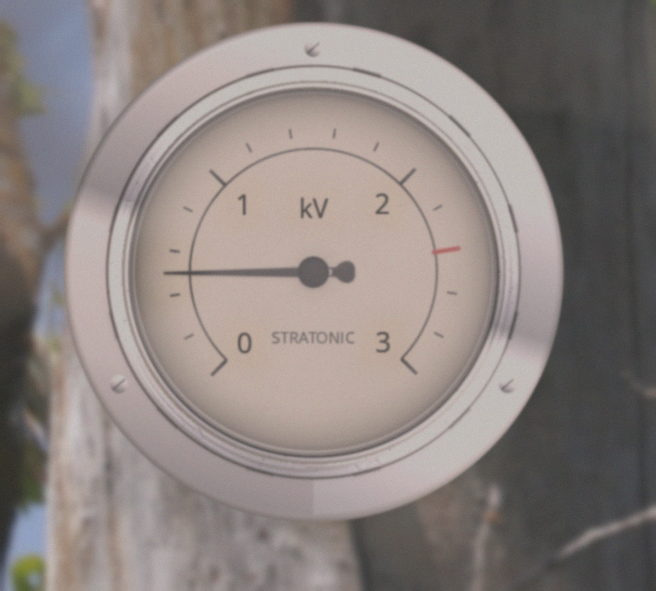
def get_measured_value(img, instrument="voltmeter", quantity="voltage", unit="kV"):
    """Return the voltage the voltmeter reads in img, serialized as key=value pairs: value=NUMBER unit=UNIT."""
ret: value=0.5 unit=kV
